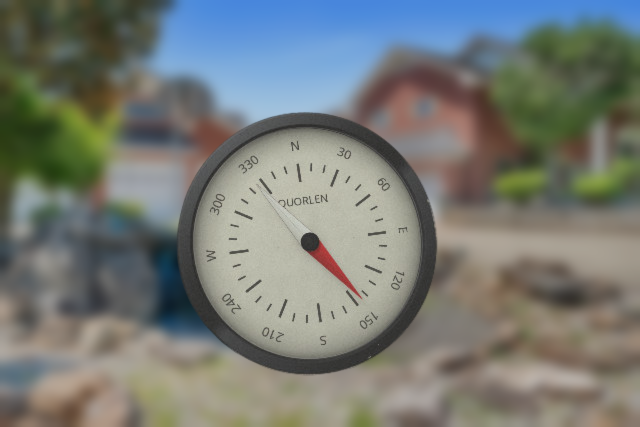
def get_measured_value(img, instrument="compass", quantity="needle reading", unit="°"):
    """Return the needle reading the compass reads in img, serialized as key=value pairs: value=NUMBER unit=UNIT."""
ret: value=145 unit=°
